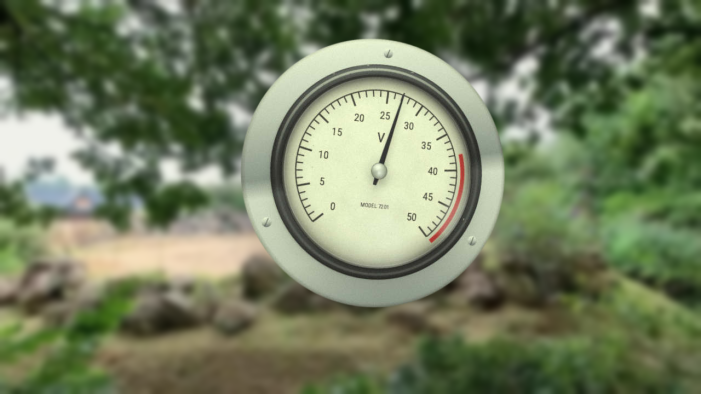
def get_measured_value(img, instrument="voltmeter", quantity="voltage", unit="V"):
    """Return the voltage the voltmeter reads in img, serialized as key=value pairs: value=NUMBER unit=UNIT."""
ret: value=27 unit=V
